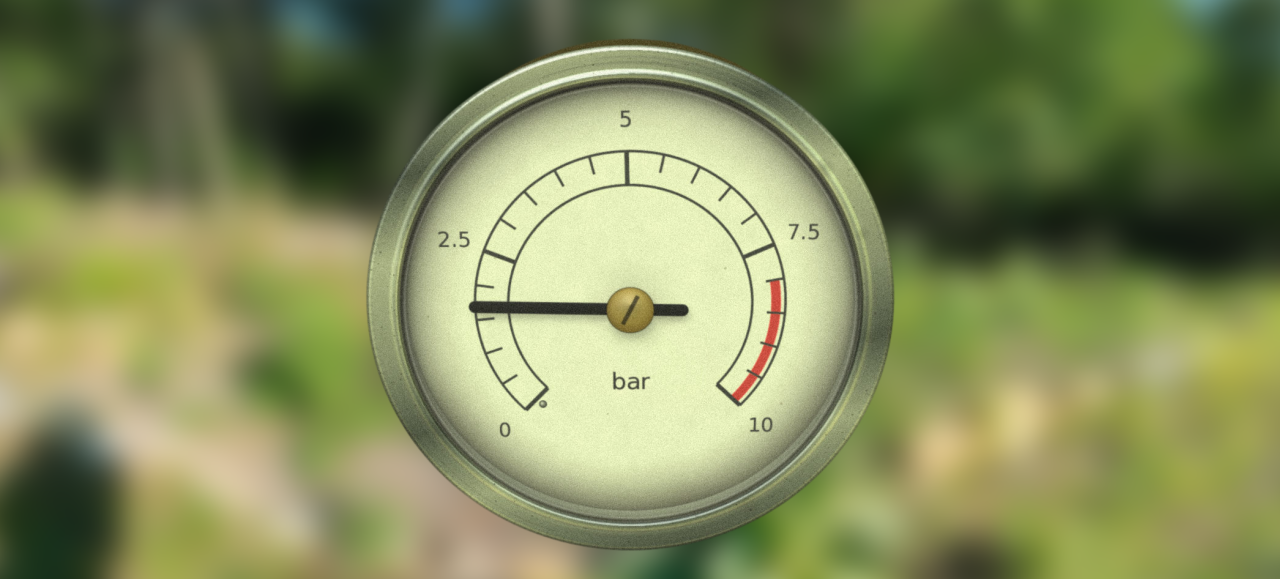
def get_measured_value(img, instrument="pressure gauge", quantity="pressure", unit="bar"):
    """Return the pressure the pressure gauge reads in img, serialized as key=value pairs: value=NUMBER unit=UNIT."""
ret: value=1.75 unit=bar
